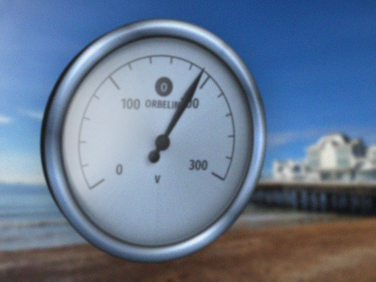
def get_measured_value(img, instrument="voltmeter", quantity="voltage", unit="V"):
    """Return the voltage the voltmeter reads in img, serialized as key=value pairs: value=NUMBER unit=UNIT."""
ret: value=190 unit=V
